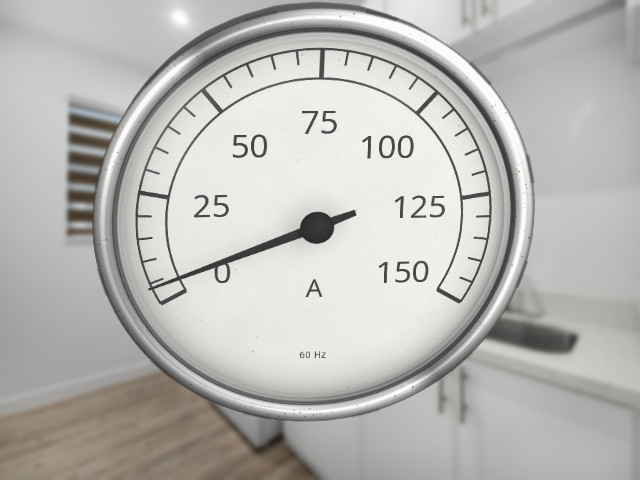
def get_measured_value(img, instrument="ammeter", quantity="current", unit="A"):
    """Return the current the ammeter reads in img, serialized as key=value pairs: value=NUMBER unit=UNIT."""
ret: value=5 unit=A
